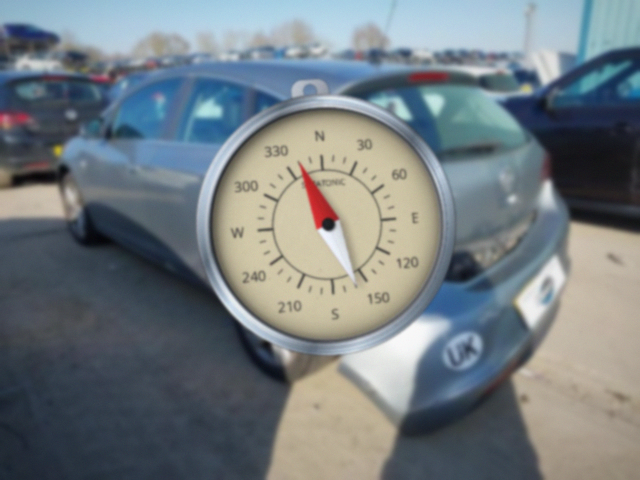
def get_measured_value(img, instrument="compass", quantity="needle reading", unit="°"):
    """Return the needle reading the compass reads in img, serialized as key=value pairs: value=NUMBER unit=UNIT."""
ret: value=340 unit=°
